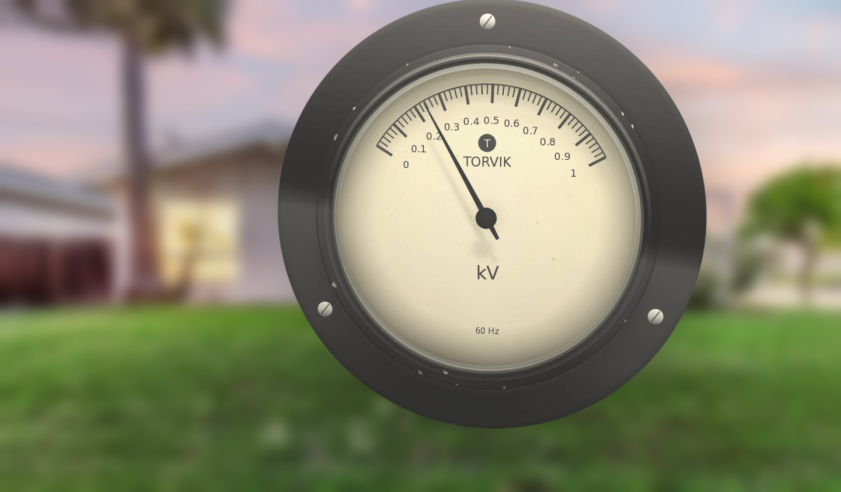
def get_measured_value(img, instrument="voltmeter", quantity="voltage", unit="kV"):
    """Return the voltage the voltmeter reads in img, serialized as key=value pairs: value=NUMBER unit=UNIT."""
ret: value=0.24 unit=kV
